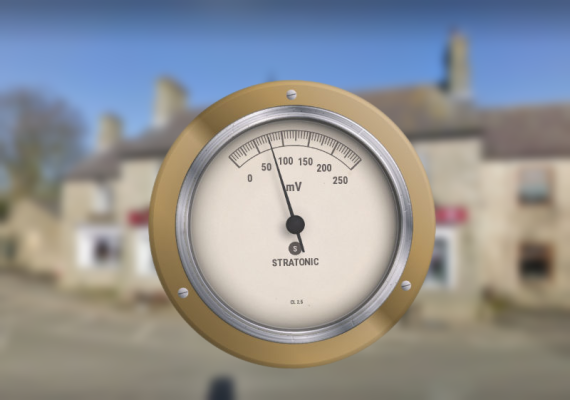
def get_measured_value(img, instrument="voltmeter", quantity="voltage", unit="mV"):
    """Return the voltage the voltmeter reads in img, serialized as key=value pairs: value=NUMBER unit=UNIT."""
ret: value=75 unit=mV
